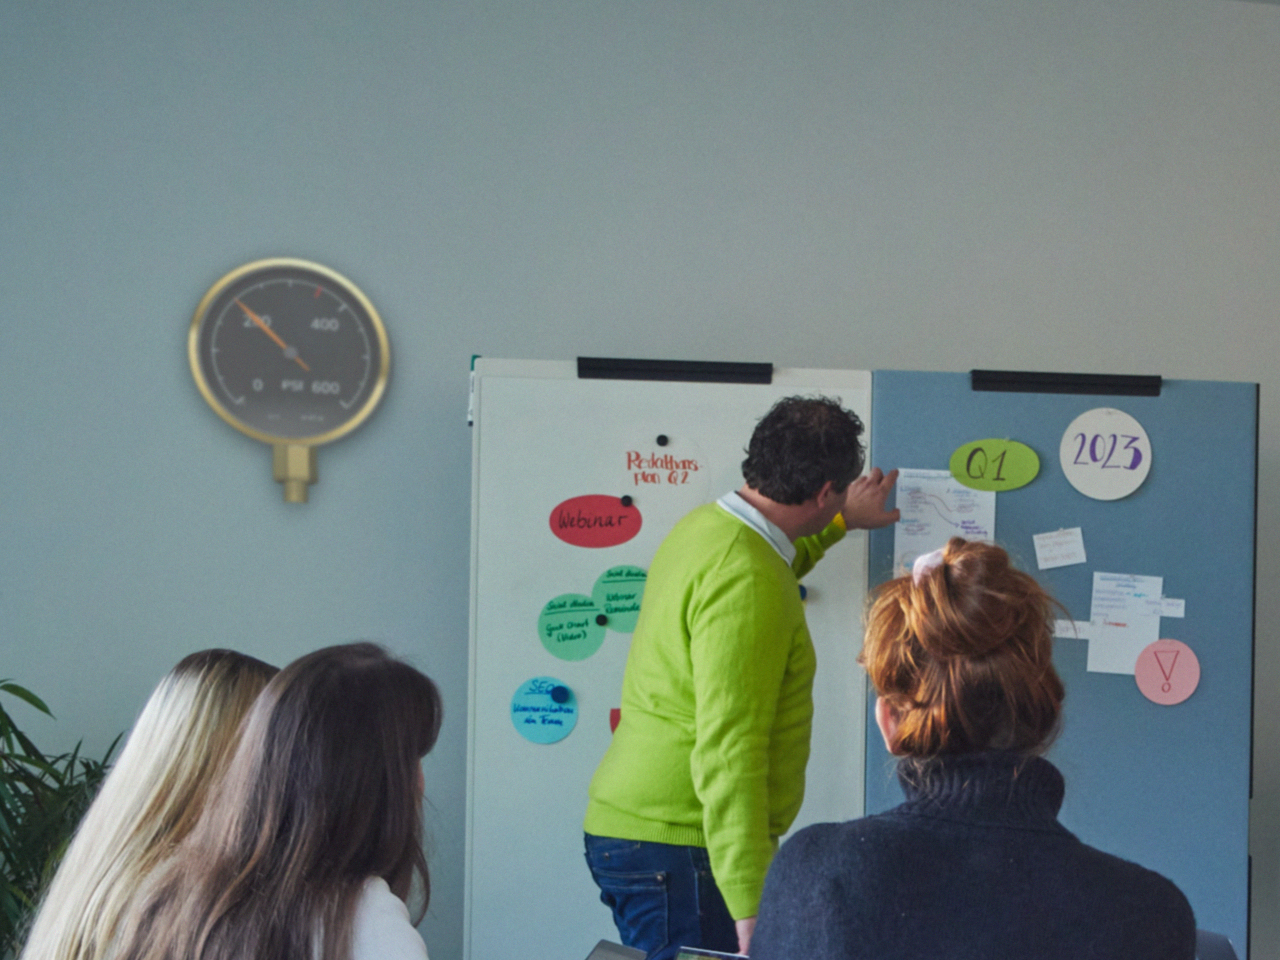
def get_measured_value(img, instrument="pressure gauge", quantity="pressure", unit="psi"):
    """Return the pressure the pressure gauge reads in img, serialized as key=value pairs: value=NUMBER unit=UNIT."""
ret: value=200 unit=psi
